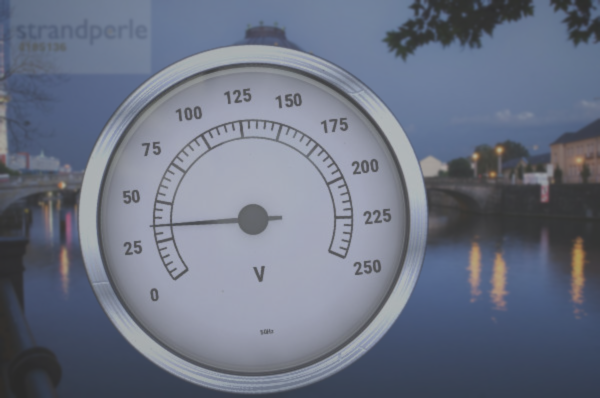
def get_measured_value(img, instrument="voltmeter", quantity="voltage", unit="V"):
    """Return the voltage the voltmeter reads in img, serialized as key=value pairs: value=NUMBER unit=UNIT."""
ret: value=35 unit=V
